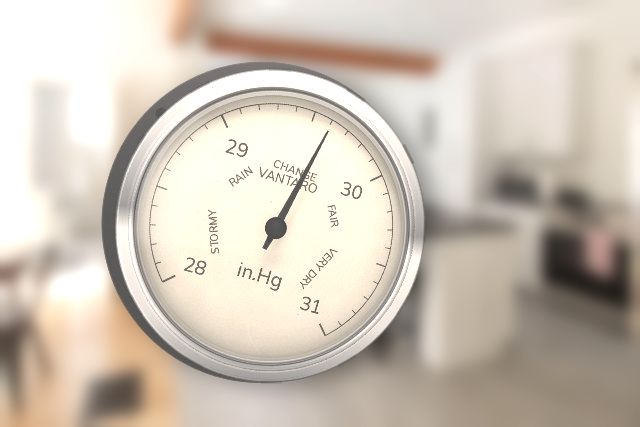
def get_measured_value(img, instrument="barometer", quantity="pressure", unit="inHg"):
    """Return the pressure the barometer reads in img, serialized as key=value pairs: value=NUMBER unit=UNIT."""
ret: value=29.6 unit=inHg
